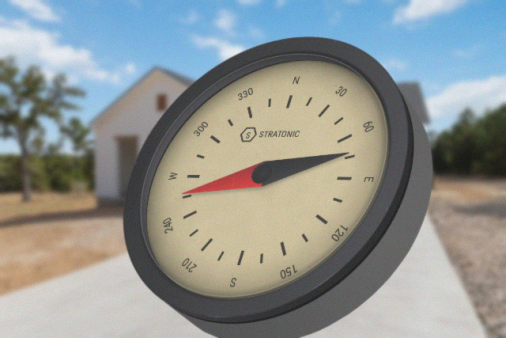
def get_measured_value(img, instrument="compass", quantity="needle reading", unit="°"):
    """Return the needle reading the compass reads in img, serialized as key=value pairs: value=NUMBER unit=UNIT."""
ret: value=255 unit=°
